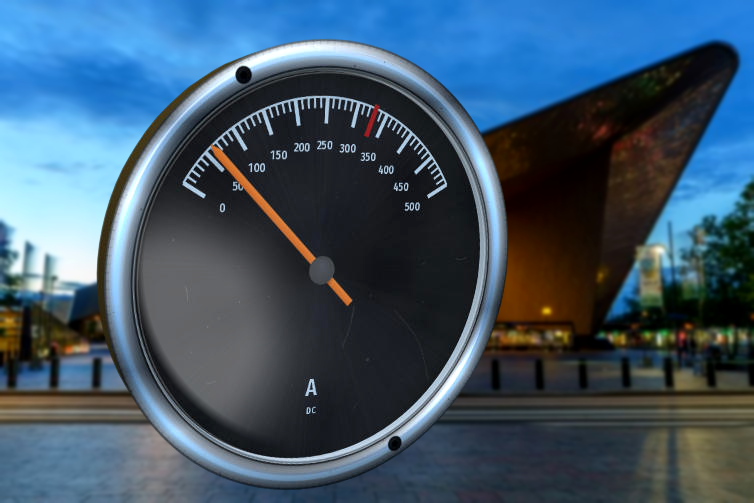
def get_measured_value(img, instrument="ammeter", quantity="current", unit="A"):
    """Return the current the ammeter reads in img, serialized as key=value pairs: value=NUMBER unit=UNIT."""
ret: value=60 unit=A
